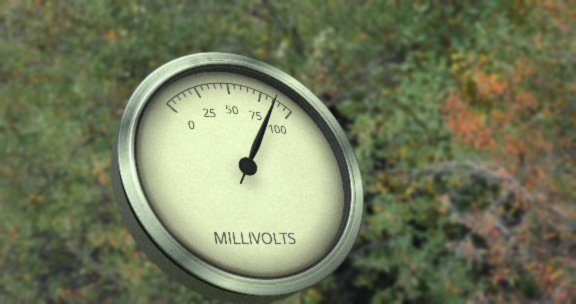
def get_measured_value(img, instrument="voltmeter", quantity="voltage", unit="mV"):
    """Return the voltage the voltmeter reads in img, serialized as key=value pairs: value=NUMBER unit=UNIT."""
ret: value=85 unit=mV
